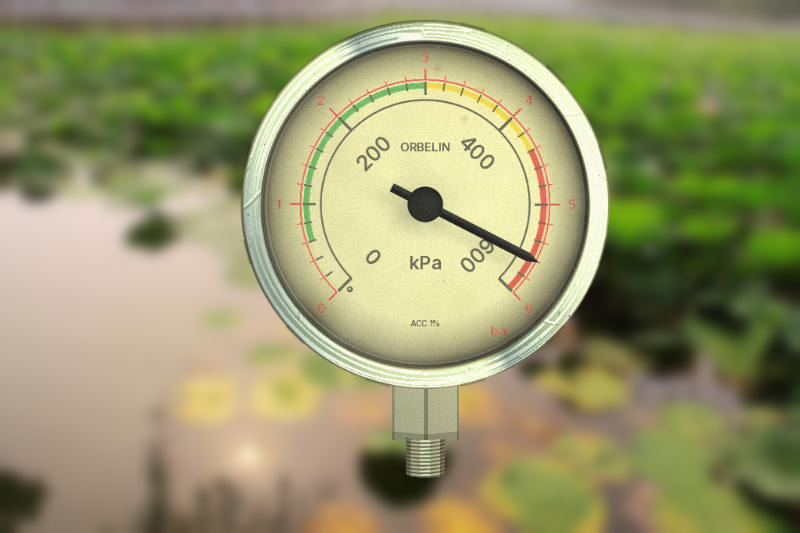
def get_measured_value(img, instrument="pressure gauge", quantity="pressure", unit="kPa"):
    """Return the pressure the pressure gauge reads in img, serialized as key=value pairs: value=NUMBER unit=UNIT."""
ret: value=560 unit=kPa
